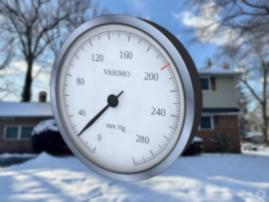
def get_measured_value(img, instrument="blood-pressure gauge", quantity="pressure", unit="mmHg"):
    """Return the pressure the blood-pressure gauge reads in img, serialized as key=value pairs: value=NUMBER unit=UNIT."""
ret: value=20 unit=mmHg
